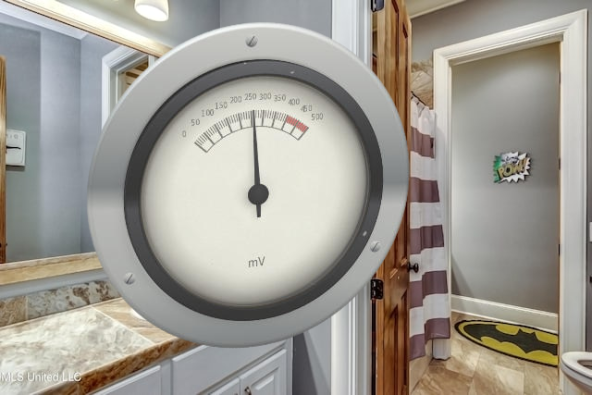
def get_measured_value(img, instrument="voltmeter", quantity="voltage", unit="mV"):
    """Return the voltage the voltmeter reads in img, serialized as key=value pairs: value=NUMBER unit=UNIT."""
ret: value=250 unit=mV
